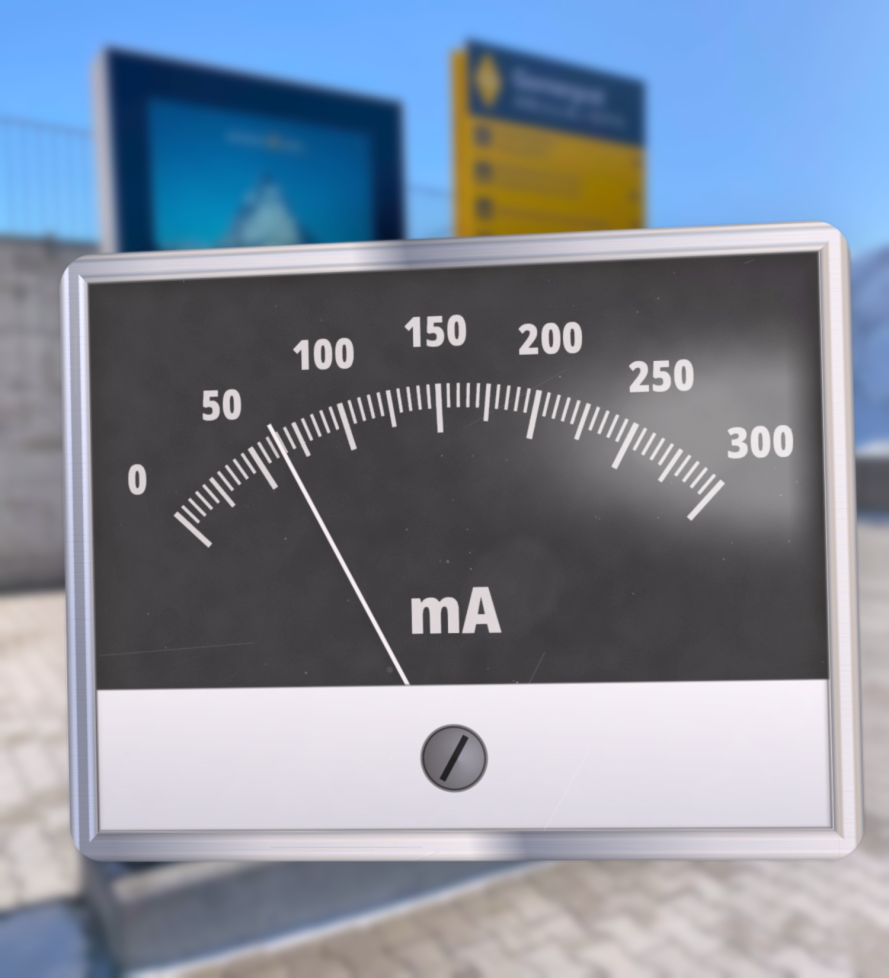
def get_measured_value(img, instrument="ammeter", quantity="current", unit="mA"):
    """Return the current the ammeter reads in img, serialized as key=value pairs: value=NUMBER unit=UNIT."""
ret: value=65 unit=mA
